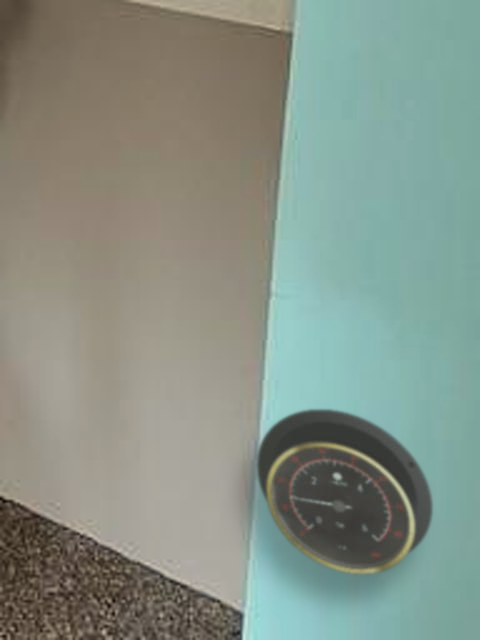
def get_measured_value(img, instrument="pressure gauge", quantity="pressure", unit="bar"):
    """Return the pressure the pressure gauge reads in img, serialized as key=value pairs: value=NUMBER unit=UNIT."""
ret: value=1 unit=bar
